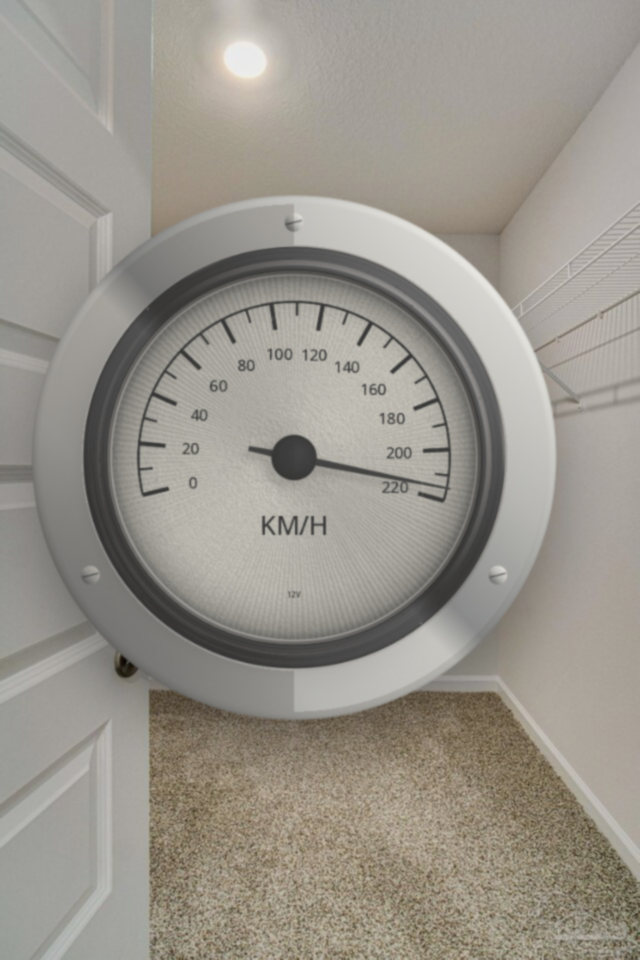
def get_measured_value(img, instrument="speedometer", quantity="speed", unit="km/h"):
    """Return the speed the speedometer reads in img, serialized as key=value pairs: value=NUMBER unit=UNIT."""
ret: value=215 unit=km/h
